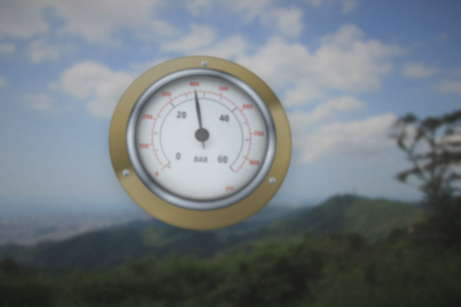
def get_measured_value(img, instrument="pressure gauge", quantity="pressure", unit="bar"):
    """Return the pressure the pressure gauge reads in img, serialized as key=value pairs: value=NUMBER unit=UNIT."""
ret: value=27.5 unit=bar
